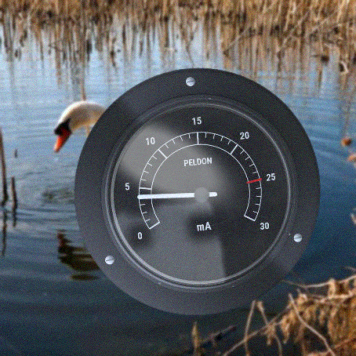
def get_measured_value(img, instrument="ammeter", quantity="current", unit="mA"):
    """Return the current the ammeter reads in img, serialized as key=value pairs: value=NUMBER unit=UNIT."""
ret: value=4 unit=mA
